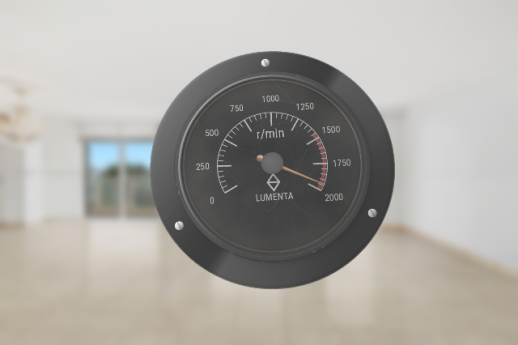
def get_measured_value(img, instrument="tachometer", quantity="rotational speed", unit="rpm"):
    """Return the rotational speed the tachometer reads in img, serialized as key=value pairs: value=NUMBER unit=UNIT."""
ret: value=1950 unit=rpm
